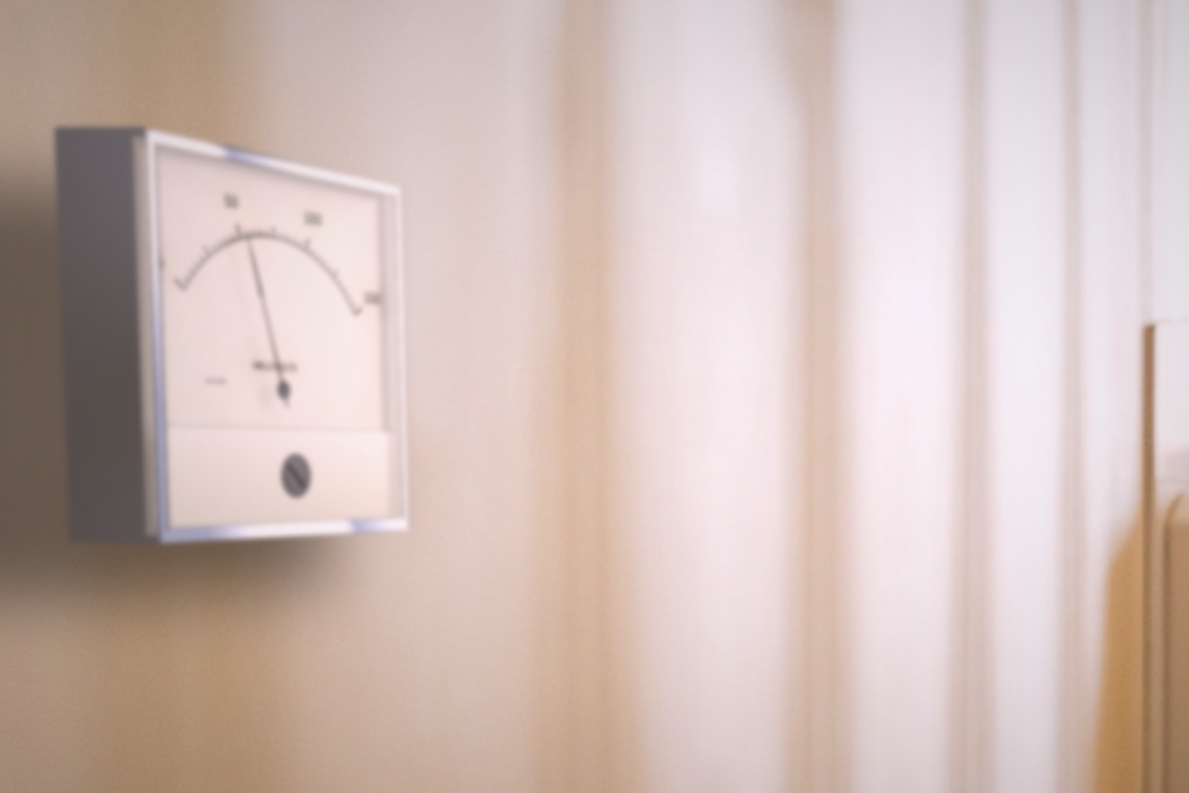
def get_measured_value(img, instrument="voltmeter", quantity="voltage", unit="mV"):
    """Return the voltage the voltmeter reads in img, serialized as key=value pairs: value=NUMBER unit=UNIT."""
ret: value=50 unit=mV
